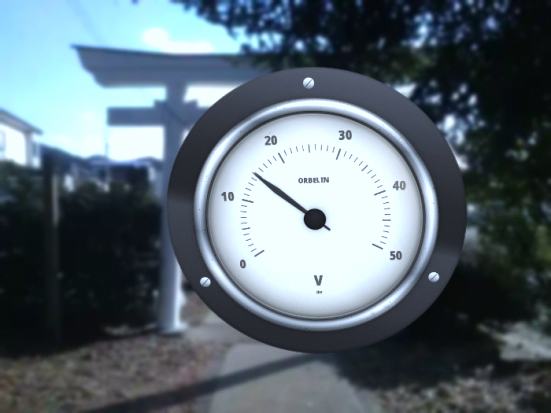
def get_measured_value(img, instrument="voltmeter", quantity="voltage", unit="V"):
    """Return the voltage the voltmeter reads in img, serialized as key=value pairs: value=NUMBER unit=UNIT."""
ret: value=15 unit=V
